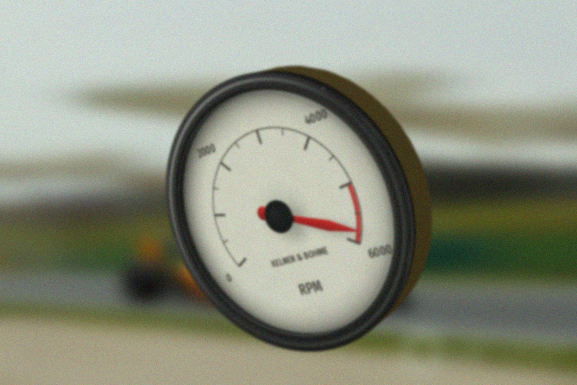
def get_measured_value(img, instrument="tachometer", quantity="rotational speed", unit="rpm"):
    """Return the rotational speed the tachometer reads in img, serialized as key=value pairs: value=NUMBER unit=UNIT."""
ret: value=5750 unit=rpm
